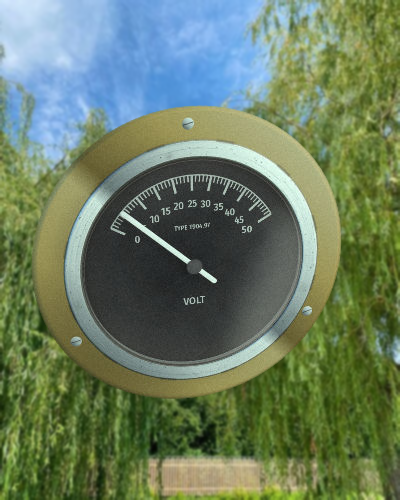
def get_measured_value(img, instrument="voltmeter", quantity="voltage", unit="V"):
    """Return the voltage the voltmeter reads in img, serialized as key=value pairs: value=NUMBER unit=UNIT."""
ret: value=5 unit=V
